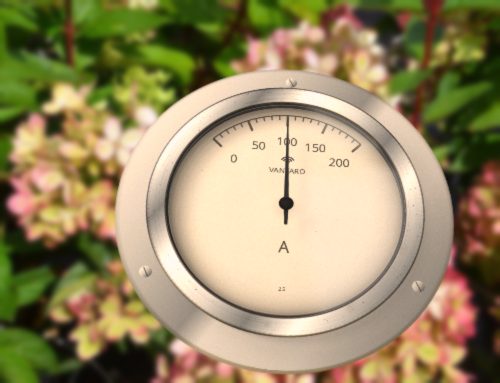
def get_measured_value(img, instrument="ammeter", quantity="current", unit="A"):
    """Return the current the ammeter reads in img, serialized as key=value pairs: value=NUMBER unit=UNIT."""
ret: value=100 unit=A
